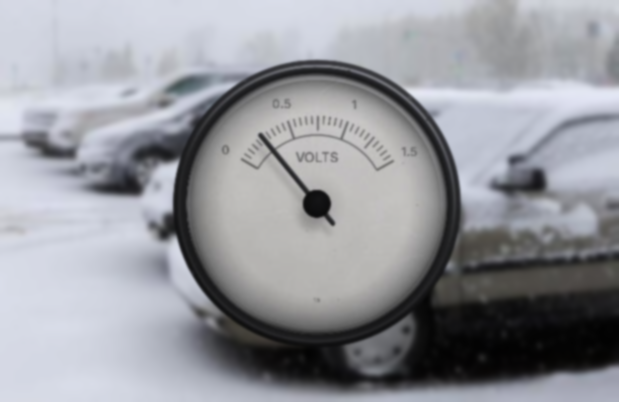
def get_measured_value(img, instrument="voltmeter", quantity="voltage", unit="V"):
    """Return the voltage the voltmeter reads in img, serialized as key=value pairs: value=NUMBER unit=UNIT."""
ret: value=0.25 unit=V
